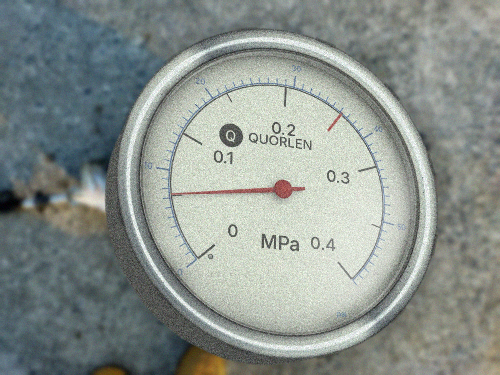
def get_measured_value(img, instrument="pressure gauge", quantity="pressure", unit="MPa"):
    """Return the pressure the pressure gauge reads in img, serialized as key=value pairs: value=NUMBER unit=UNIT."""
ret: value=0.05 unit=MPa
